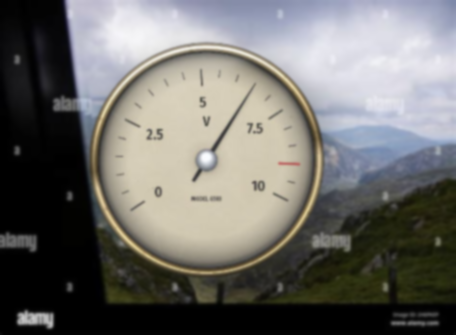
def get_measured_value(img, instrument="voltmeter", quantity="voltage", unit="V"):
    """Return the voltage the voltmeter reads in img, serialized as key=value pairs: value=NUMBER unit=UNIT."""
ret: value=6.5 unit=V
